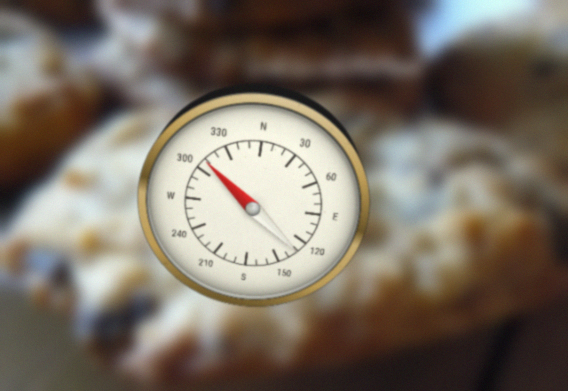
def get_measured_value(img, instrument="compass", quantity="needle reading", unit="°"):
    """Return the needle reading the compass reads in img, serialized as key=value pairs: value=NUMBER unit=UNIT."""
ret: value=310 unit=°
